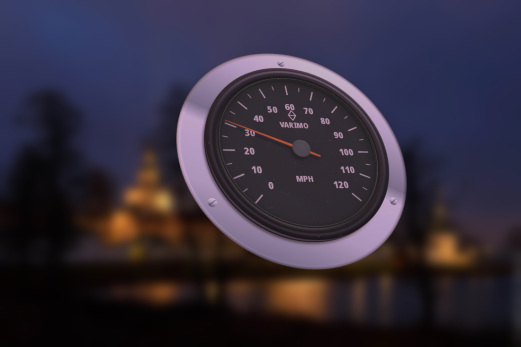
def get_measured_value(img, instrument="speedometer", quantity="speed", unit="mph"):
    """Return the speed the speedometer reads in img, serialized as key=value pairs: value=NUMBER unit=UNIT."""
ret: value=30 unit=mph
